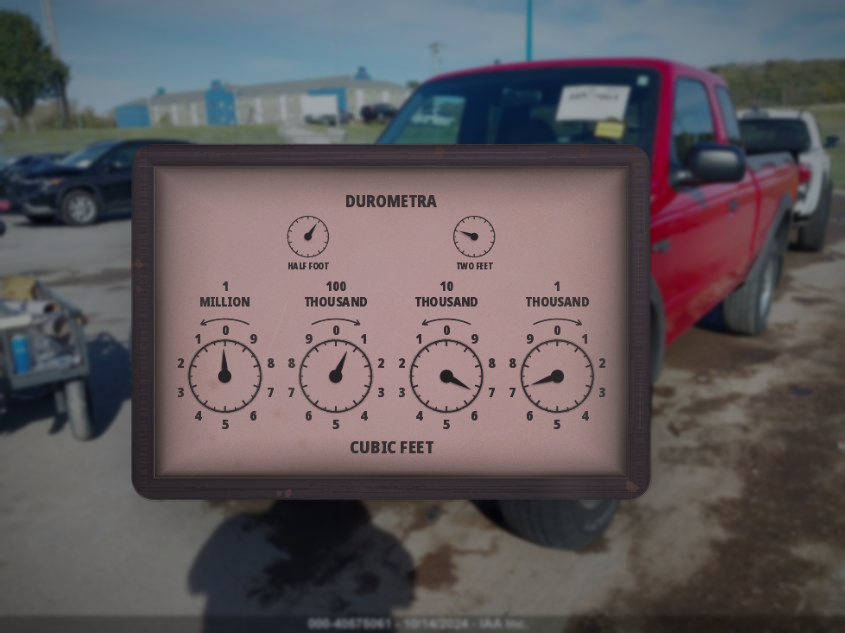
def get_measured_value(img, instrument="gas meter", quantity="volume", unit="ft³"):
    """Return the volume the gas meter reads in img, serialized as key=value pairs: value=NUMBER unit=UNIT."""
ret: value=6700 unit=ft³
